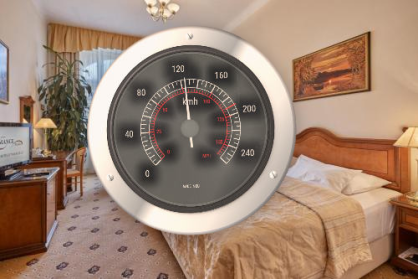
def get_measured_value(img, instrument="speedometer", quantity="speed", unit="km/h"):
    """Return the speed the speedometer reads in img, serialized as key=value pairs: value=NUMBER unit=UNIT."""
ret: value=125 unit=km/h
